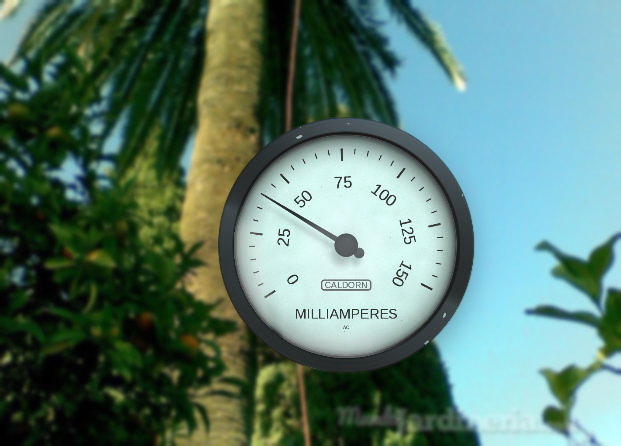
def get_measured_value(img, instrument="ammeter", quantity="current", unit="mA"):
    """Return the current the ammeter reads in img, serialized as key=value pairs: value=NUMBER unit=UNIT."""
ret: value=40 unit=mA
